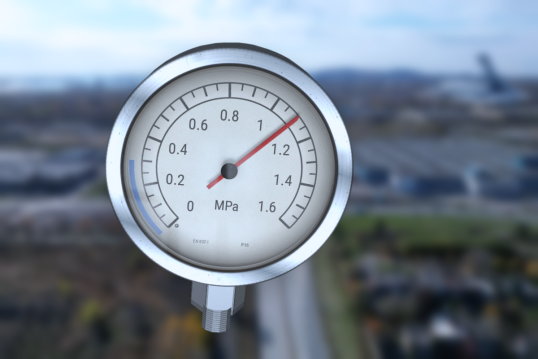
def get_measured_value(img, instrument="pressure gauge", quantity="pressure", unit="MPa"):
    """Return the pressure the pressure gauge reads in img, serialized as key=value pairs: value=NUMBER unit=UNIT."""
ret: value=1.1 unit=MPa
